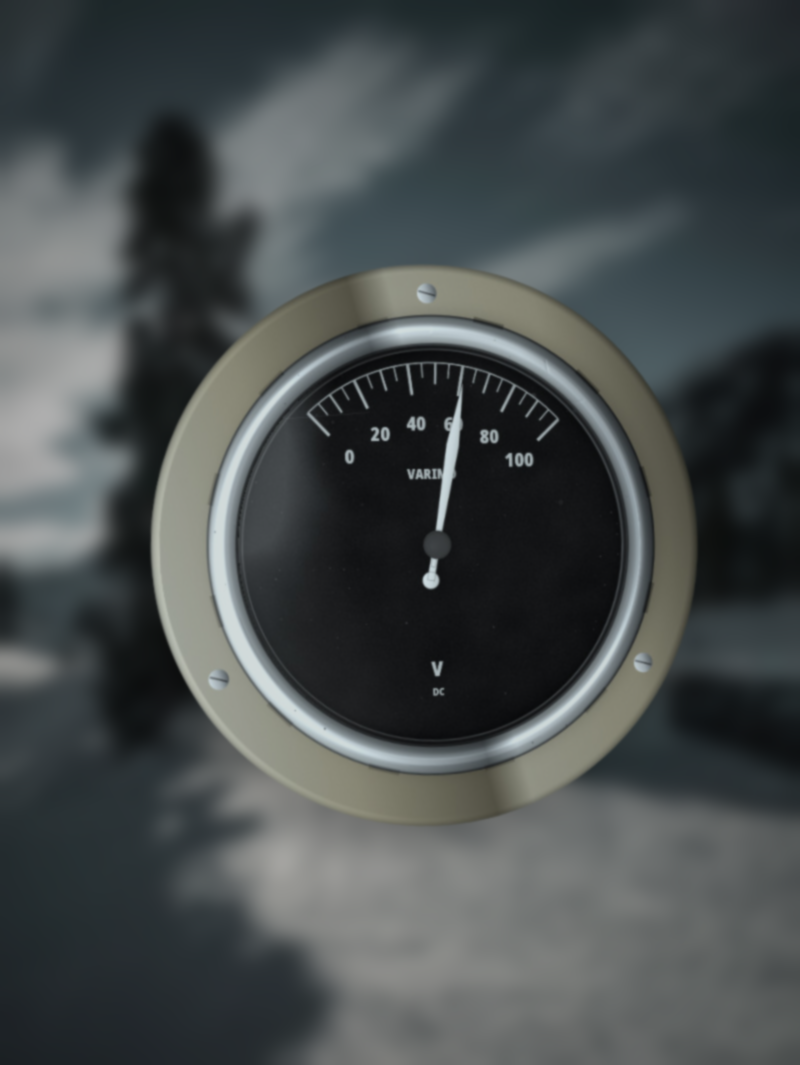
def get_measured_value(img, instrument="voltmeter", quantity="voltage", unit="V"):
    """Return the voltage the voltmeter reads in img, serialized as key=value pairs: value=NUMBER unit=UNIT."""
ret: value=60 unit=V
